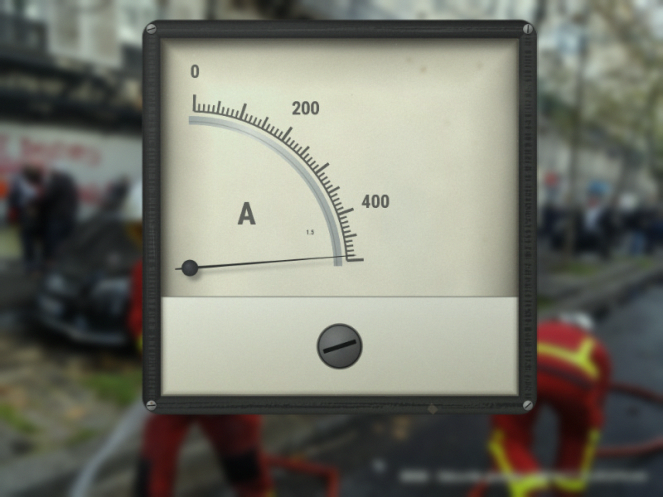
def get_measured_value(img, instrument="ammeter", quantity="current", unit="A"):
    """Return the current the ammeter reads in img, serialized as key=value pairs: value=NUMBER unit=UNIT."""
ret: value=490 unit=A
